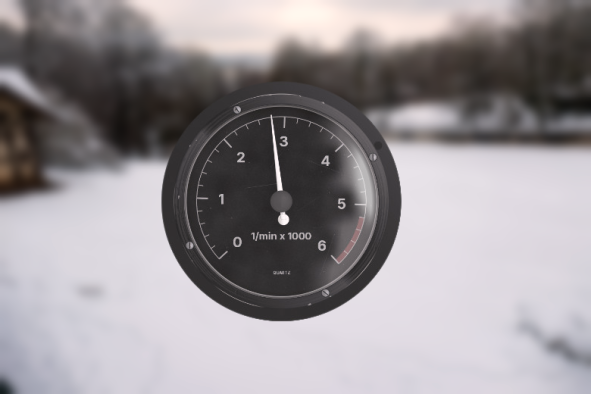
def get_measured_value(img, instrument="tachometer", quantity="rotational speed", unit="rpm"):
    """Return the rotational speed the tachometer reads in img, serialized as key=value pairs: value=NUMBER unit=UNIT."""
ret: value=2800 unit=rpm
